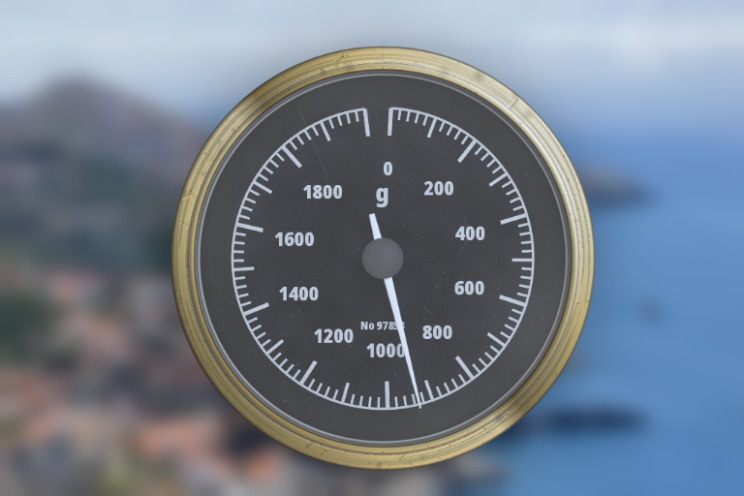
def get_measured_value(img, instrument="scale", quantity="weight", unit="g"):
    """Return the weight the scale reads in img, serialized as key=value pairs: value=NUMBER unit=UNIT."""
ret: value=930 unit=g
